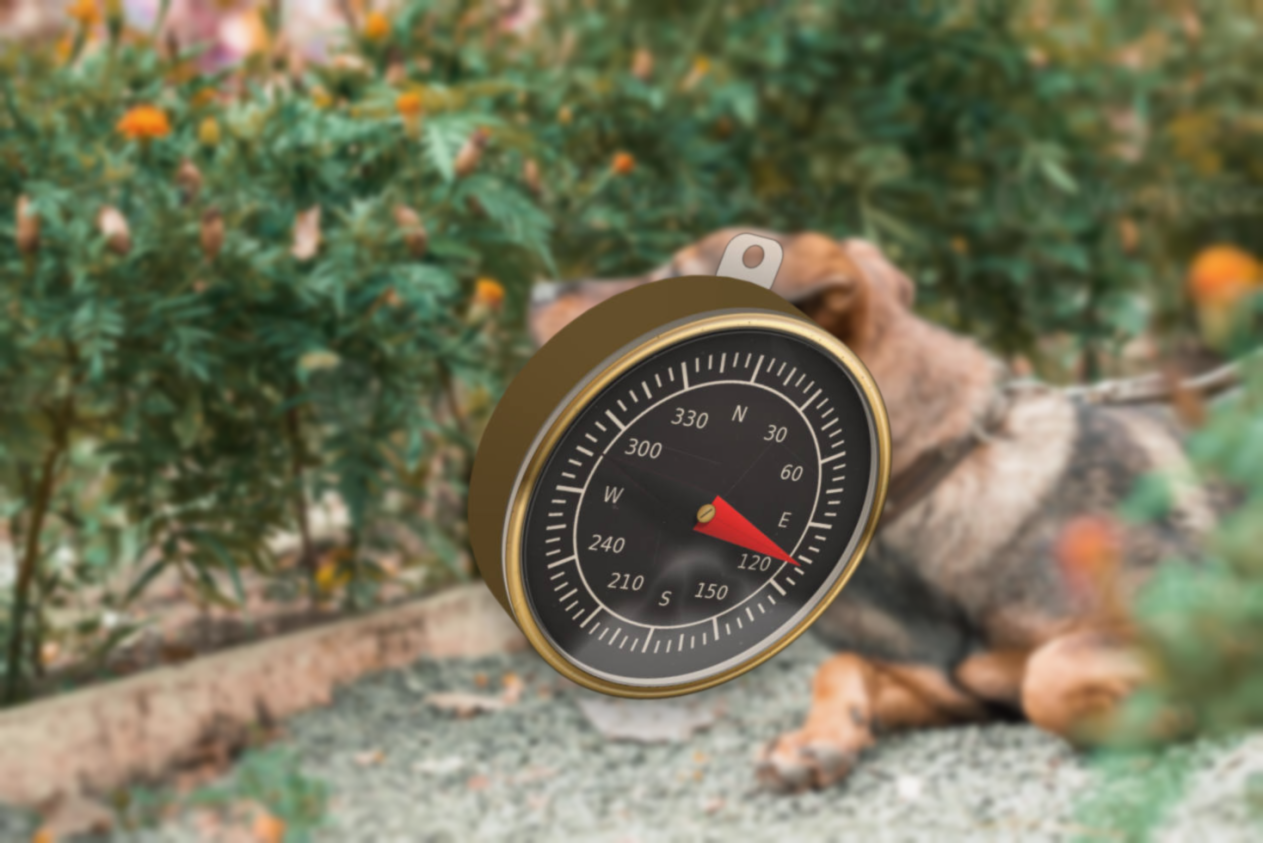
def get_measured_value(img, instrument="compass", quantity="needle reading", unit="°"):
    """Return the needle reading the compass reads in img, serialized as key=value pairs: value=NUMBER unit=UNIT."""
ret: value=107.5 unit=°
